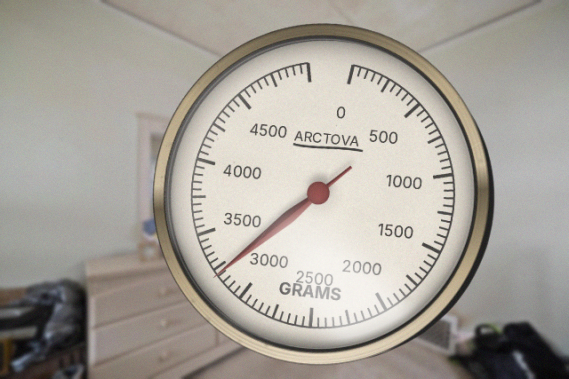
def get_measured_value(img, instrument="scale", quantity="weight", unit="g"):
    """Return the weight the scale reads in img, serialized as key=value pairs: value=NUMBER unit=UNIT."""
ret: value=3200 unit=g
